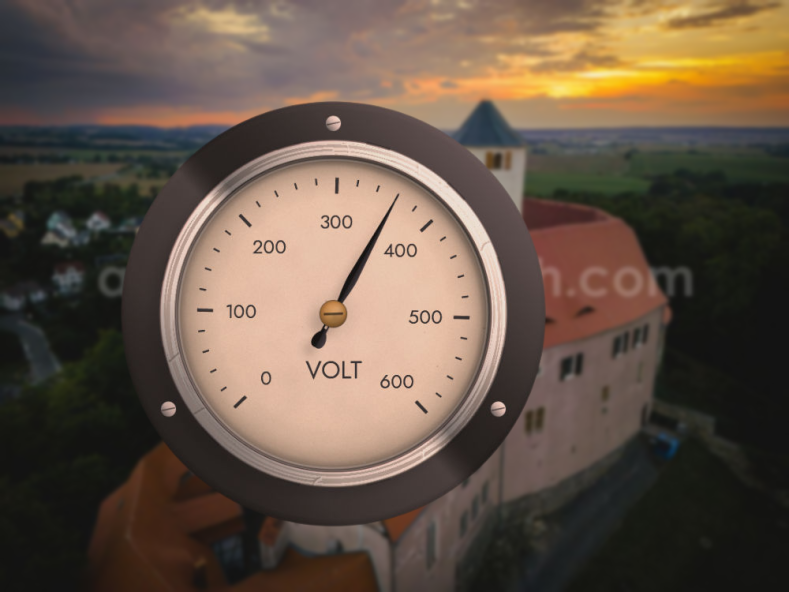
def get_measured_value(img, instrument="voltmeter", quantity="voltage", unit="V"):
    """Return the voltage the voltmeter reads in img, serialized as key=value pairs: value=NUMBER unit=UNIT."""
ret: value=360 unit=V
